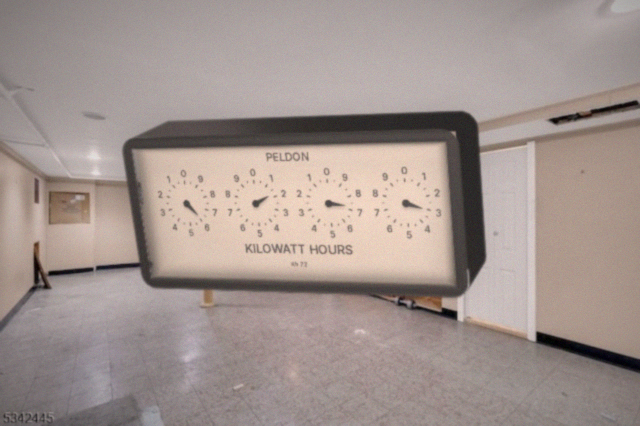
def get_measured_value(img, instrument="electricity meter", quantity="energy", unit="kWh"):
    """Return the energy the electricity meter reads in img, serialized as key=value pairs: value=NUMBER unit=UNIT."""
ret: value=6173 unit=kWh
